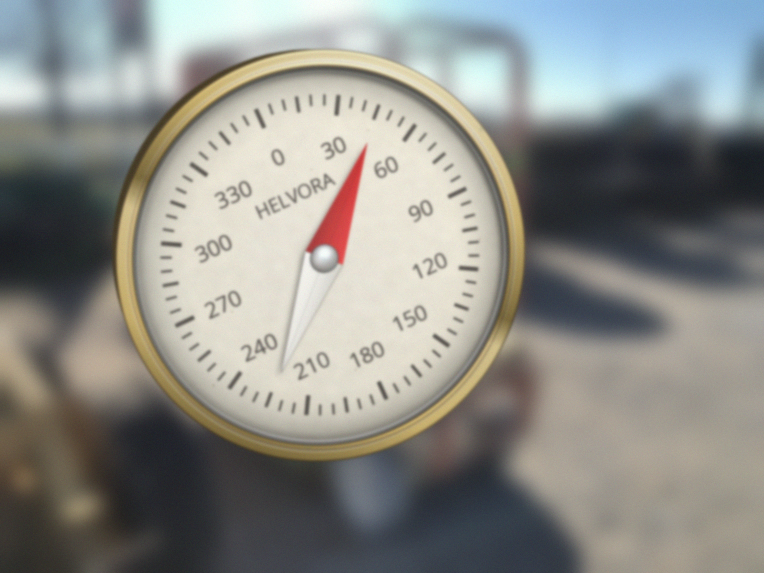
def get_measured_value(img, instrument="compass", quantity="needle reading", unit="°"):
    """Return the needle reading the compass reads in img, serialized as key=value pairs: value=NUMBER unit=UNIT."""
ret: value=45 unit=°
